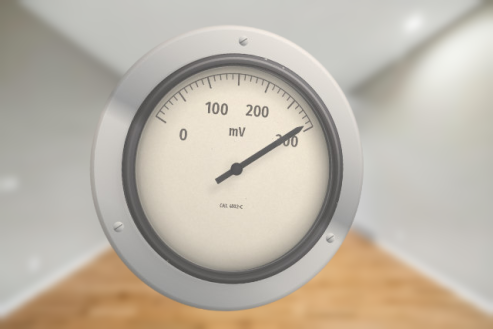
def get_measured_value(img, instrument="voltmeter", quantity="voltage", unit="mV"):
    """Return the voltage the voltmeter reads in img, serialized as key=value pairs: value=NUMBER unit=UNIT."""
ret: value=290 unit=mV
